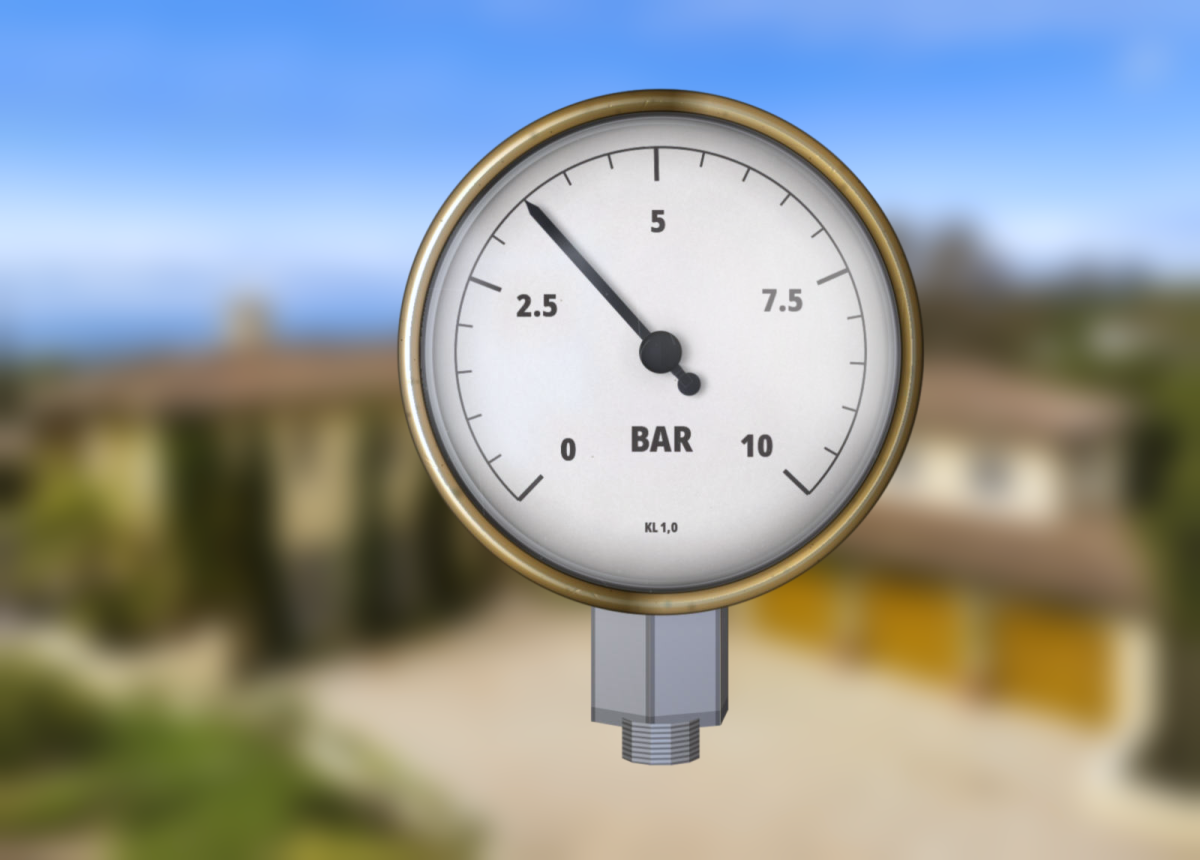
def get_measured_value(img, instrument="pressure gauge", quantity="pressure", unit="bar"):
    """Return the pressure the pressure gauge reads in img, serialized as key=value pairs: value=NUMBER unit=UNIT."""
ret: value=3.5 unit=bar
